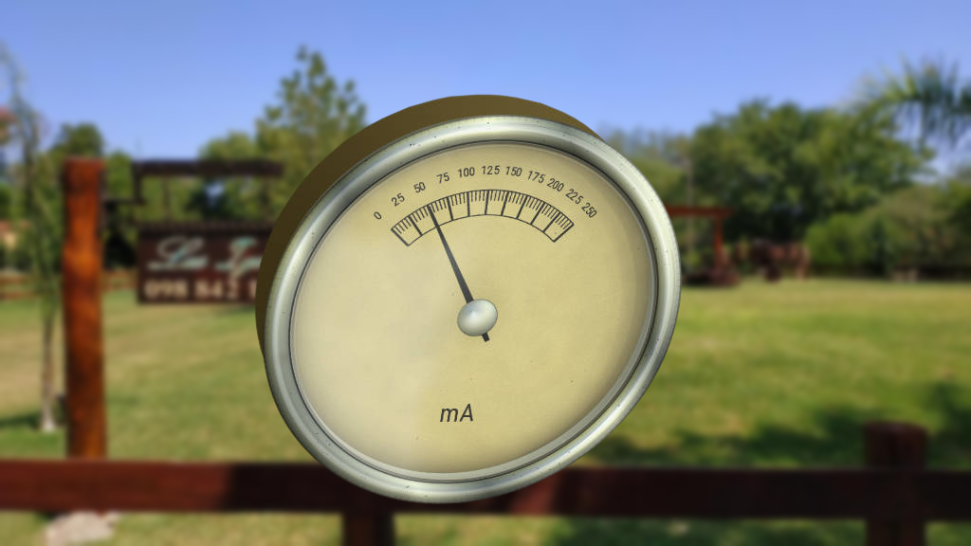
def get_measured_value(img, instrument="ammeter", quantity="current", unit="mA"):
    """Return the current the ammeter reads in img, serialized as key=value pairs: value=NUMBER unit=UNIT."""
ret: value=50 unit=mA
